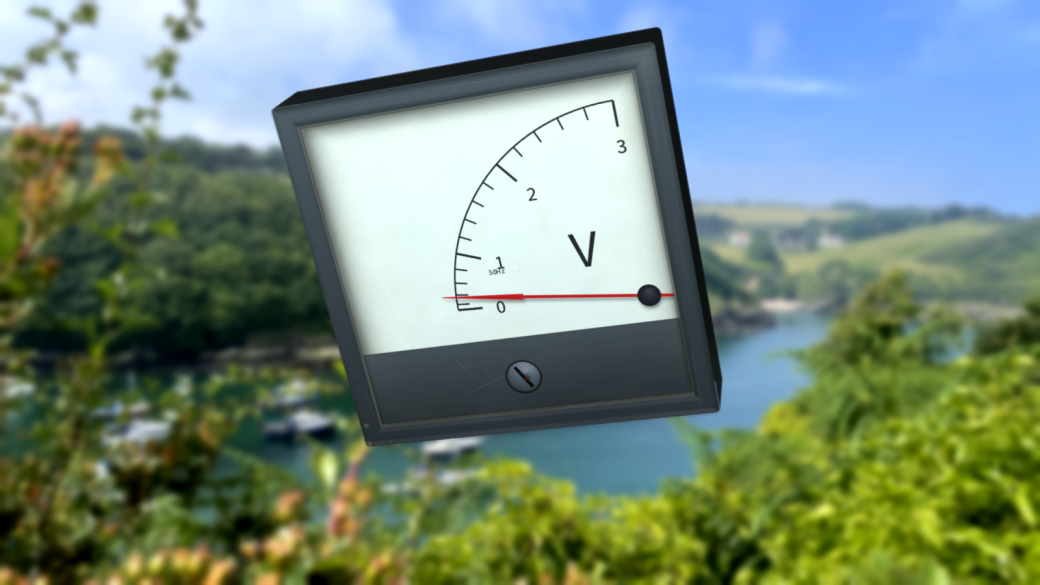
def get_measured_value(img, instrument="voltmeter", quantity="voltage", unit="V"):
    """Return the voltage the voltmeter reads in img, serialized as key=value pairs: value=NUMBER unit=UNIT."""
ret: value=0.4 unit=V
